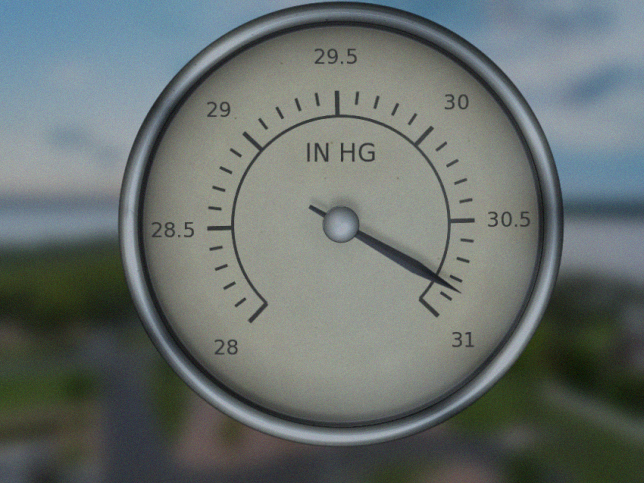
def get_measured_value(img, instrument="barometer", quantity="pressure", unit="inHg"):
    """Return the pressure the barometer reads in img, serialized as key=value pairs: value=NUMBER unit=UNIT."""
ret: value=30.85 unit=inHg
